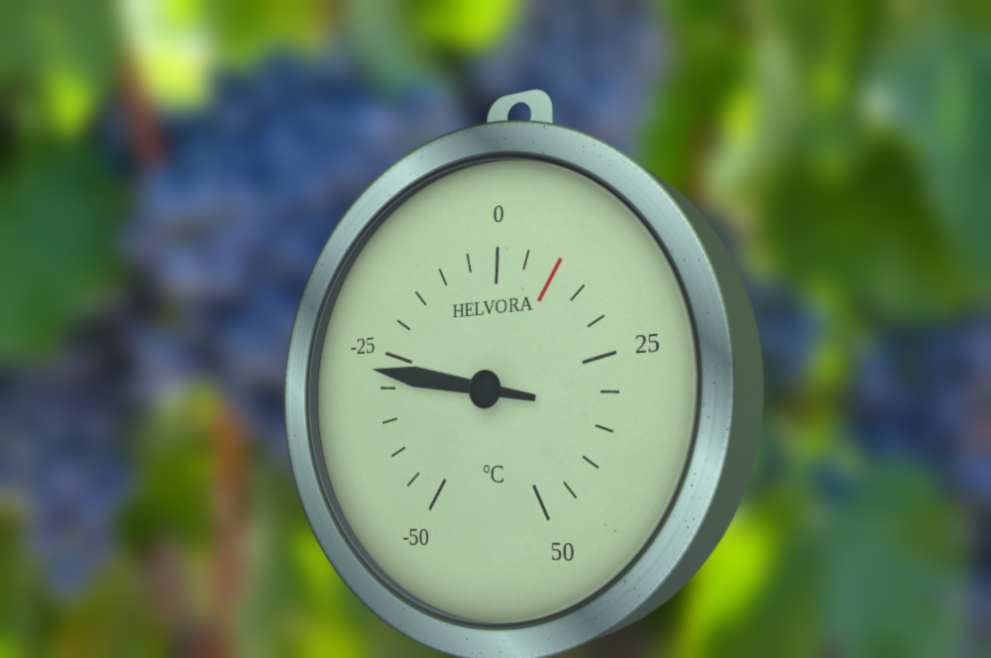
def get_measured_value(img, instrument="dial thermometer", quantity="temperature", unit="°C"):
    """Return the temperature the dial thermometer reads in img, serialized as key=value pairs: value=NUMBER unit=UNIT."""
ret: value=-27.5 unit=°C
